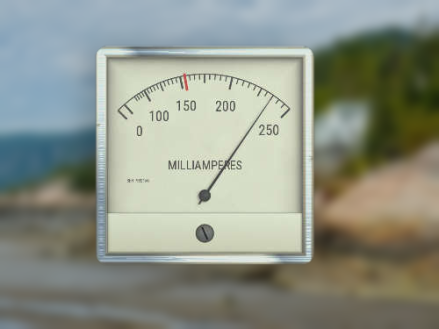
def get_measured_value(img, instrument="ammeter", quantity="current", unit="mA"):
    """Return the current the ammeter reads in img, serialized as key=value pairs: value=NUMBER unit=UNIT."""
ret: value=235 unit=mA
